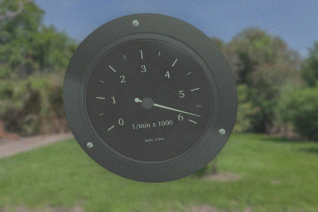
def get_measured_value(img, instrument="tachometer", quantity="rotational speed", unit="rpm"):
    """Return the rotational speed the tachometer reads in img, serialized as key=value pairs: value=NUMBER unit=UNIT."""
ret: value=5750 unit=rpm
